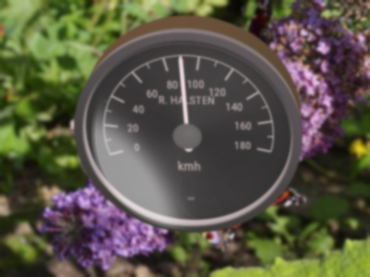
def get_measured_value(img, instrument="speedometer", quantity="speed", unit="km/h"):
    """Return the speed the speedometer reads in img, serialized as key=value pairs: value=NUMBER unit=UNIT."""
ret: value=90 unit=km/h
